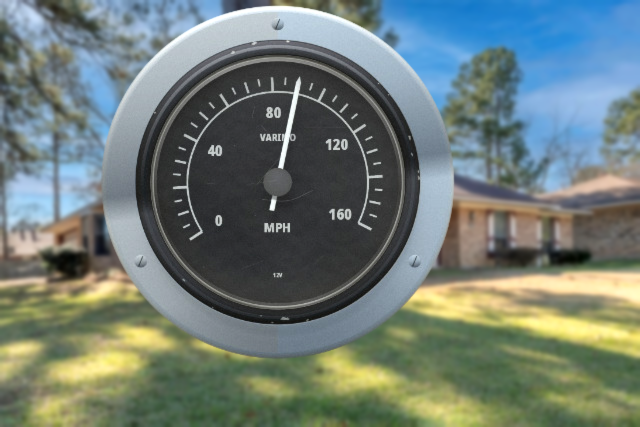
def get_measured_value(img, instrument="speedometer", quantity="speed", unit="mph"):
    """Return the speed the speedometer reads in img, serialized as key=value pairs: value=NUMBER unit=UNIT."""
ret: value=90 unit=mph
